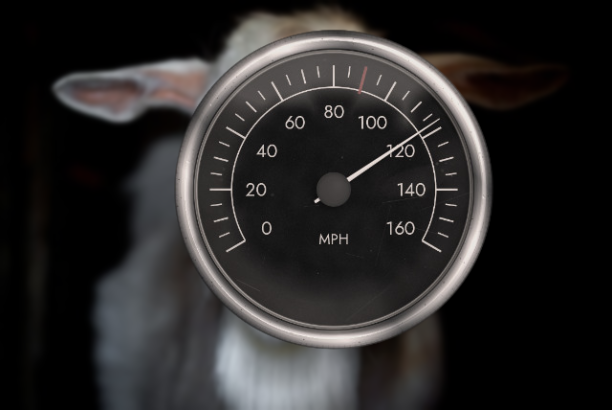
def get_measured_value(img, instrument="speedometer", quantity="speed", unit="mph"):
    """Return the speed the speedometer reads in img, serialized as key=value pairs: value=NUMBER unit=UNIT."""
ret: value=117.5 unit=mph
